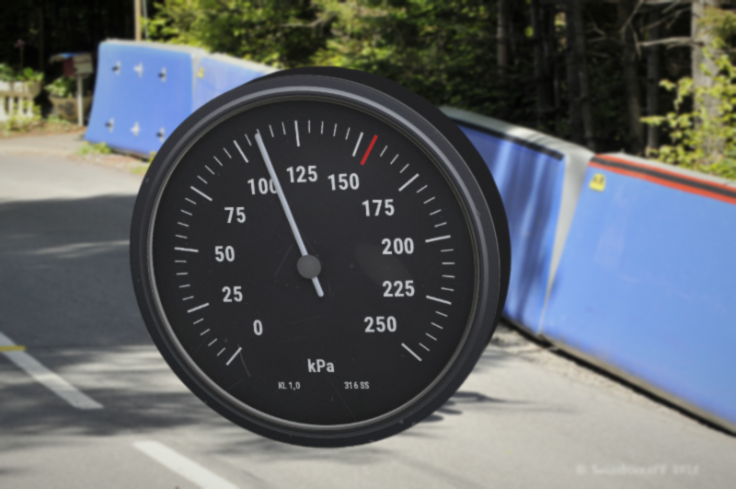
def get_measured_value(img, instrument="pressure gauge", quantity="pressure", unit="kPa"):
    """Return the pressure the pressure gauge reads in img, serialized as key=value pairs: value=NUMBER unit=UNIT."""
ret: value=110 unit=kPa
